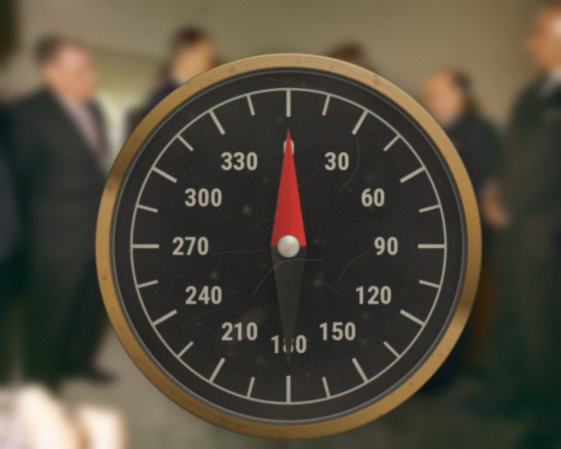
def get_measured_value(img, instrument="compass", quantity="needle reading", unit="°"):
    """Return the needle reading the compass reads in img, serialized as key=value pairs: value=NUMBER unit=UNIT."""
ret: value=0 unit=°
